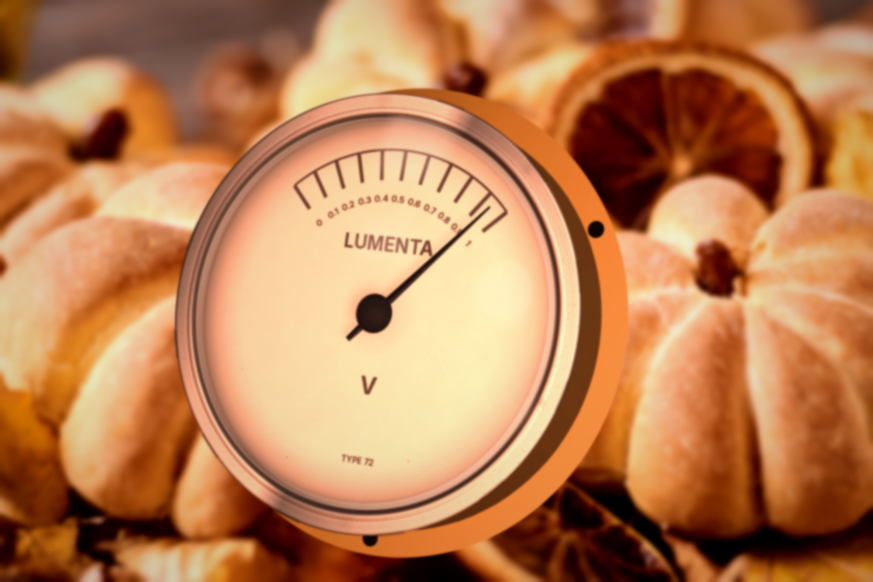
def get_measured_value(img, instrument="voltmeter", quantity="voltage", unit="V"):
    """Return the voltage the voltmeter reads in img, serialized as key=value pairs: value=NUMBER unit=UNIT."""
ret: value=0.95 unit=V
